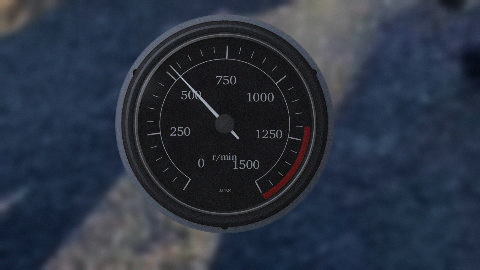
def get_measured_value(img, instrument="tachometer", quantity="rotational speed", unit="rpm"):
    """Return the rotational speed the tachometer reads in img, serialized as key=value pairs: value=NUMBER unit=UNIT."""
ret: value=525 unit=rpm
